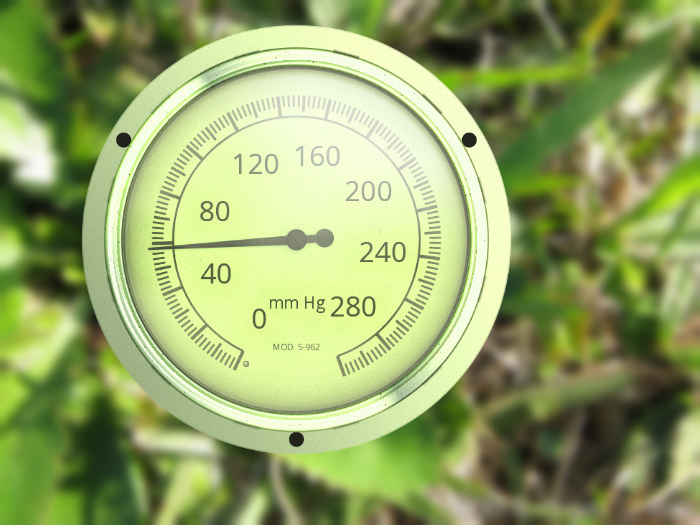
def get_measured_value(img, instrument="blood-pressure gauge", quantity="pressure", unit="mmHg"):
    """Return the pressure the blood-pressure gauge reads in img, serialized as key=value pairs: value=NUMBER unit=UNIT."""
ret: value=58 unit=mmHg
